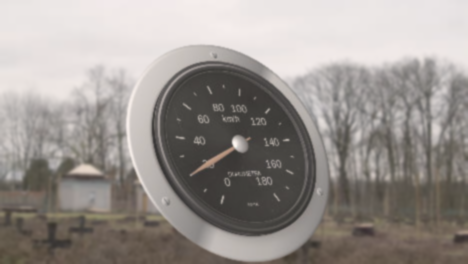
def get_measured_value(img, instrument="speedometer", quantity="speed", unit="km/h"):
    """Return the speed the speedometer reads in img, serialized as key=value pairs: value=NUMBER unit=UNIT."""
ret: value=20 unit=km/h
